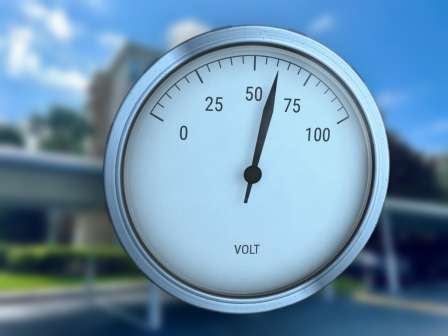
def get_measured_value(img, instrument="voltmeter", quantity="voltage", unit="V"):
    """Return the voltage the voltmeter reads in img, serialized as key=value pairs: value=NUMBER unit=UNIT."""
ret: value=60 unit=V
